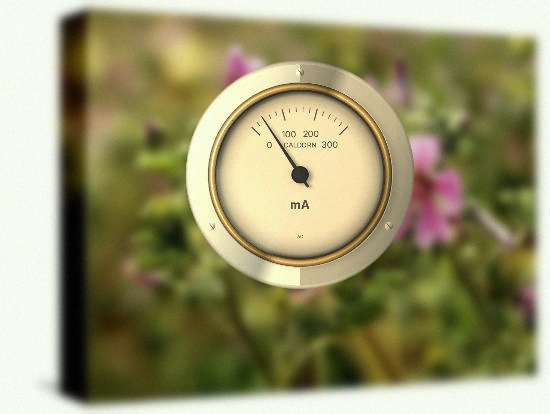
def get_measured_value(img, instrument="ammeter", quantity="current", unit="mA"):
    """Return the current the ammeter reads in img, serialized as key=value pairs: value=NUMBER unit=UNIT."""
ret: value=40 unit=mA
